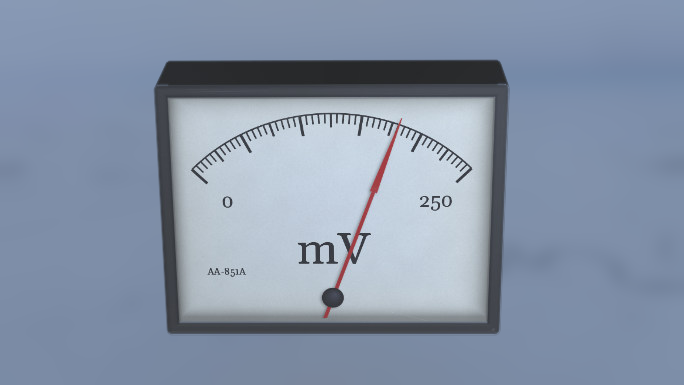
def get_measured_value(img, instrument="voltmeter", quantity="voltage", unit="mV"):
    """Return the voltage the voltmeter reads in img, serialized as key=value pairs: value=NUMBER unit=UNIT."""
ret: value=180 unit=mV
